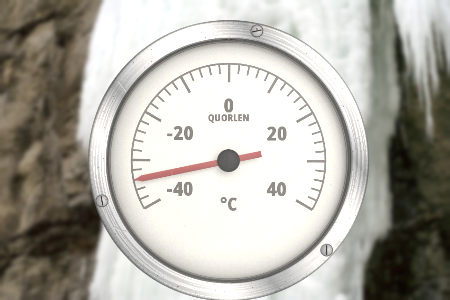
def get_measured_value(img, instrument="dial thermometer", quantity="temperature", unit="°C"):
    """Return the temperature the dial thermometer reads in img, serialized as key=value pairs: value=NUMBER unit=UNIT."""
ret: value=-34 unit=°C
